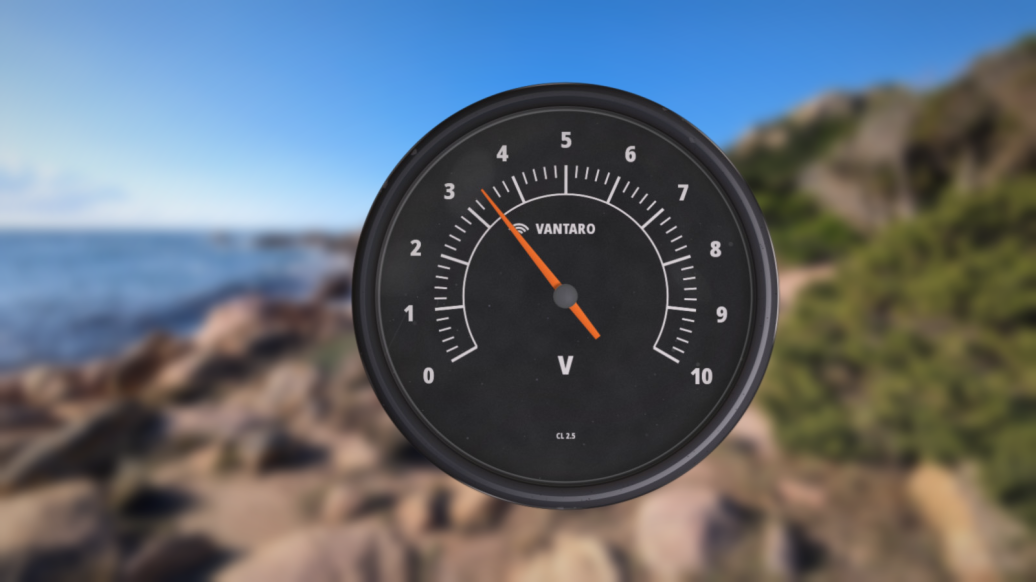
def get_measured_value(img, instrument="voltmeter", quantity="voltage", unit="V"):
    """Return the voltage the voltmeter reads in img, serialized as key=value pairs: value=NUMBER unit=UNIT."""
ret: value=3.4 unit=V
